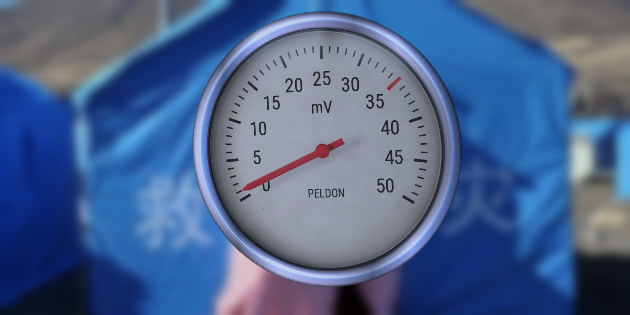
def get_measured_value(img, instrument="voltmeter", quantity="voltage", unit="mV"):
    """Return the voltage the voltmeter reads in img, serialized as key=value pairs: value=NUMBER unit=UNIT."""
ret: value=1 unit=mV
